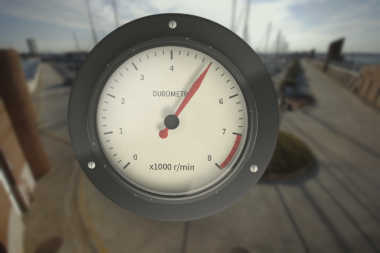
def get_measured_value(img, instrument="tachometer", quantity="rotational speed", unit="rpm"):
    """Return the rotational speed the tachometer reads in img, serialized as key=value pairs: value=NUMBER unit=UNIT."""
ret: value=5000 unit=rpm
